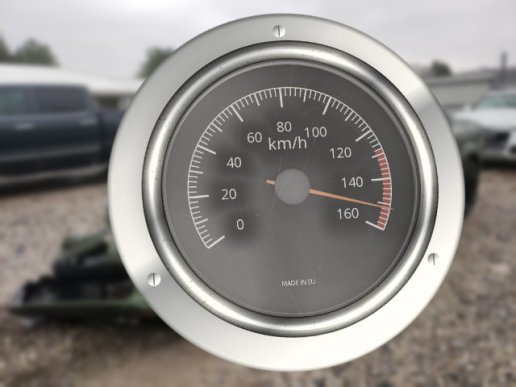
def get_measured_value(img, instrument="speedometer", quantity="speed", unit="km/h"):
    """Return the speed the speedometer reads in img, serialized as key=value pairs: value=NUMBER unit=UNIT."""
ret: value=152 unit=km/h
